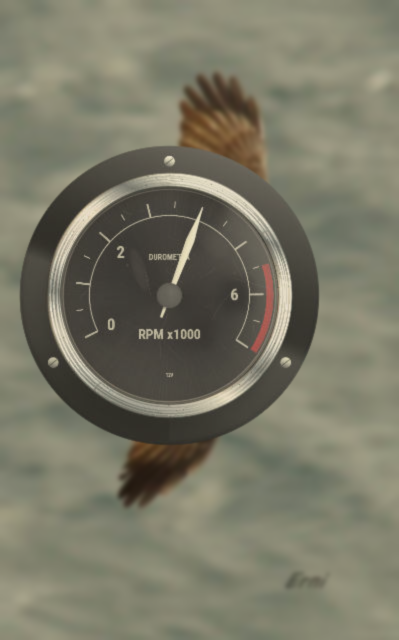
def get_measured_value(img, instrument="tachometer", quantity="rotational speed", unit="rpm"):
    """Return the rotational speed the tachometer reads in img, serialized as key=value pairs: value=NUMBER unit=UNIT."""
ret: value=4000 unit=rpm
